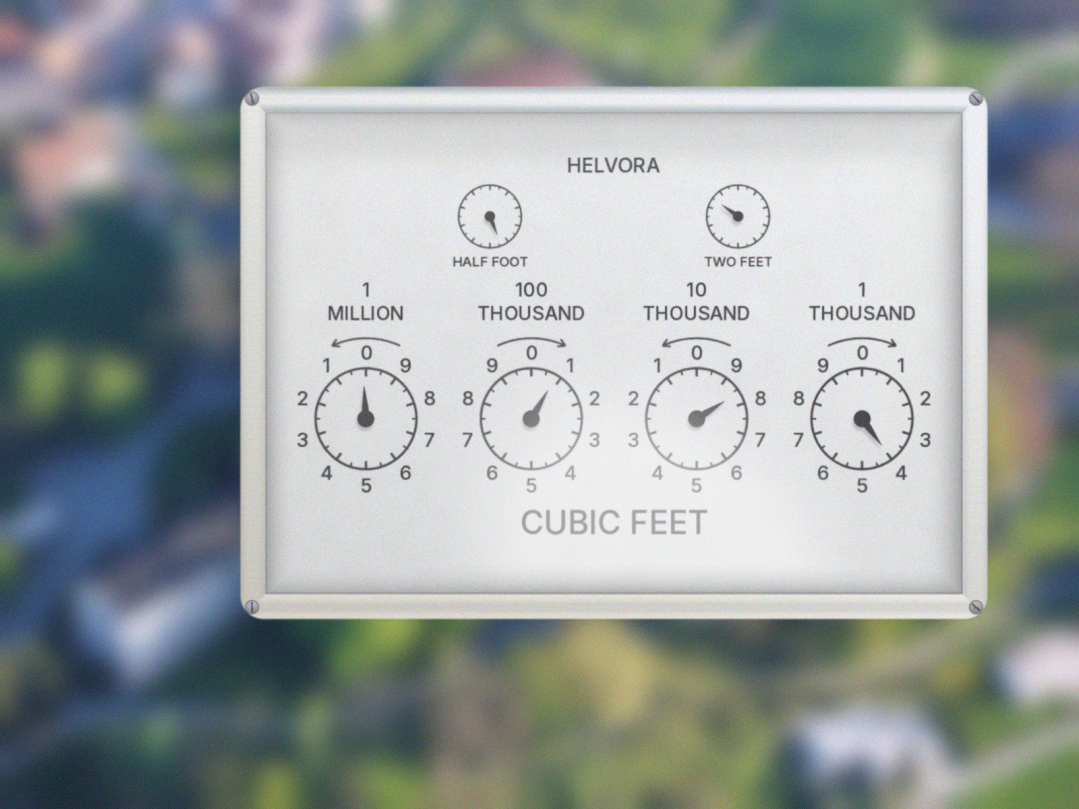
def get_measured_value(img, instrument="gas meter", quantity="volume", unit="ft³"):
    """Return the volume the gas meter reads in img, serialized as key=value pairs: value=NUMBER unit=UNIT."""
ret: value=8400 unit=ft³
